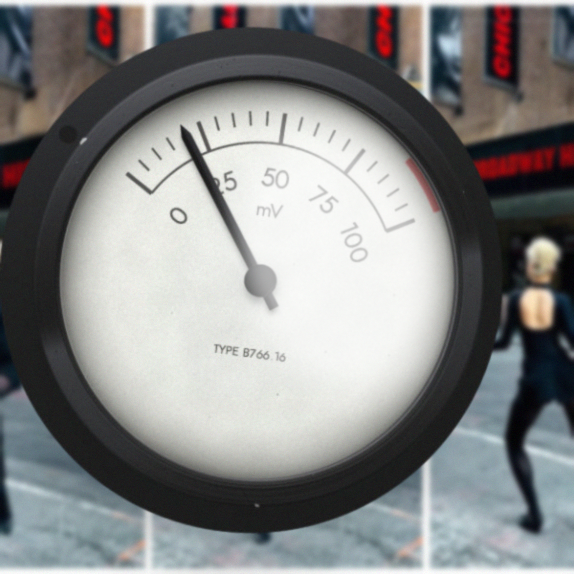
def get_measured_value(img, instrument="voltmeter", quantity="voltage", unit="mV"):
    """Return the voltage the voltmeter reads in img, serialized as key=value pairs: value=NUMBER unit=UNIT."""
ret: value=20 unit=mV
